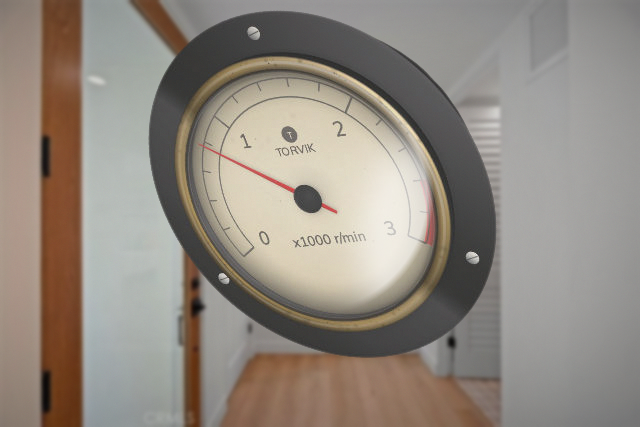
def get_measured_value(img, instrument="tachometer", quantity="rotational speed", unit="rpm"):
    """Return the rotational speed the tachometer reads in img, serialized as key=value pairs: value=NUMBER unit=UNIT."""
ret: value=800 unit=rpm
